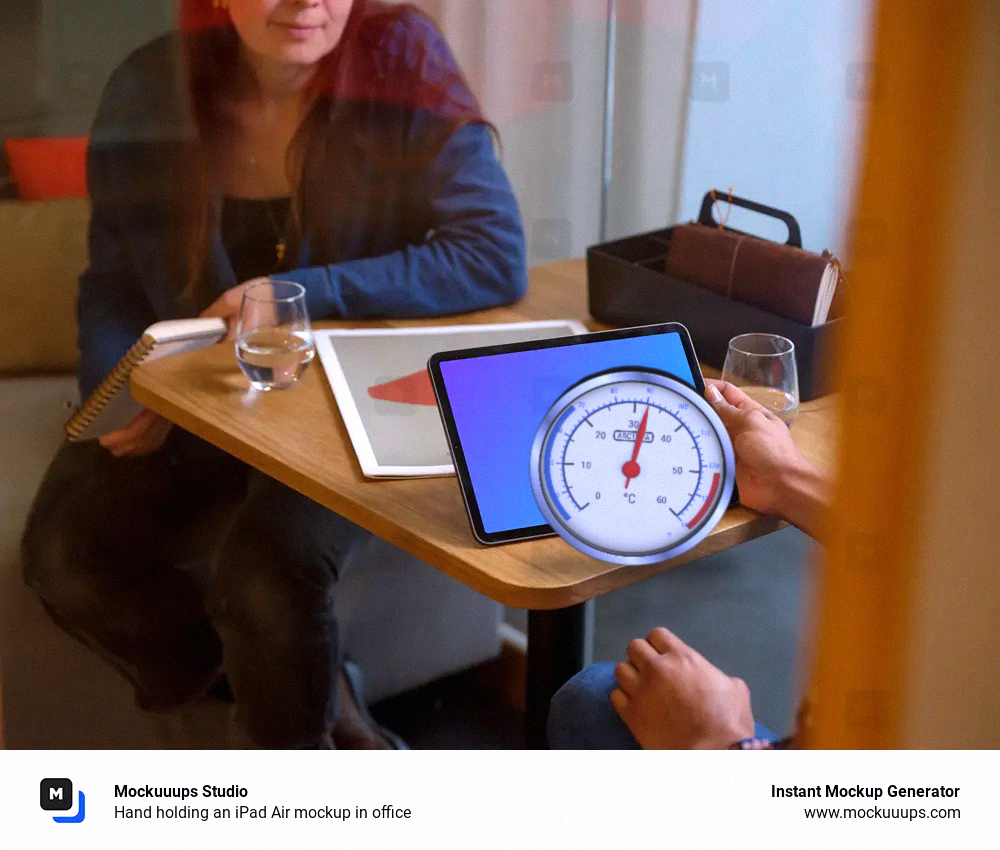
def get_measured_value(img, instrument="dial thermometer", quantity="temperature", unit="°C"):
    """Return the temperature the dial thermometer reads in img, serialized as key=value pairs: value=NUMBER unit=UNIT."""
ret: value=32.5 unit=°C
